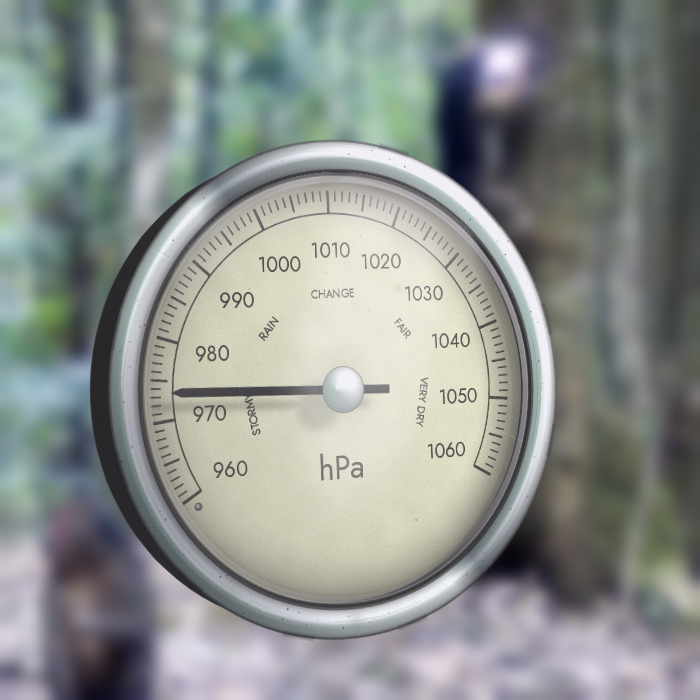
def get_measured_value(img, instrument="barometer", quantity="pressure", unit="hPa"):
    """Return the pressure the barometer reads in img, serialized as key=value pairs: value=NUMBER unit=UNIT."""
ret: value=973.5 unit=hPa
